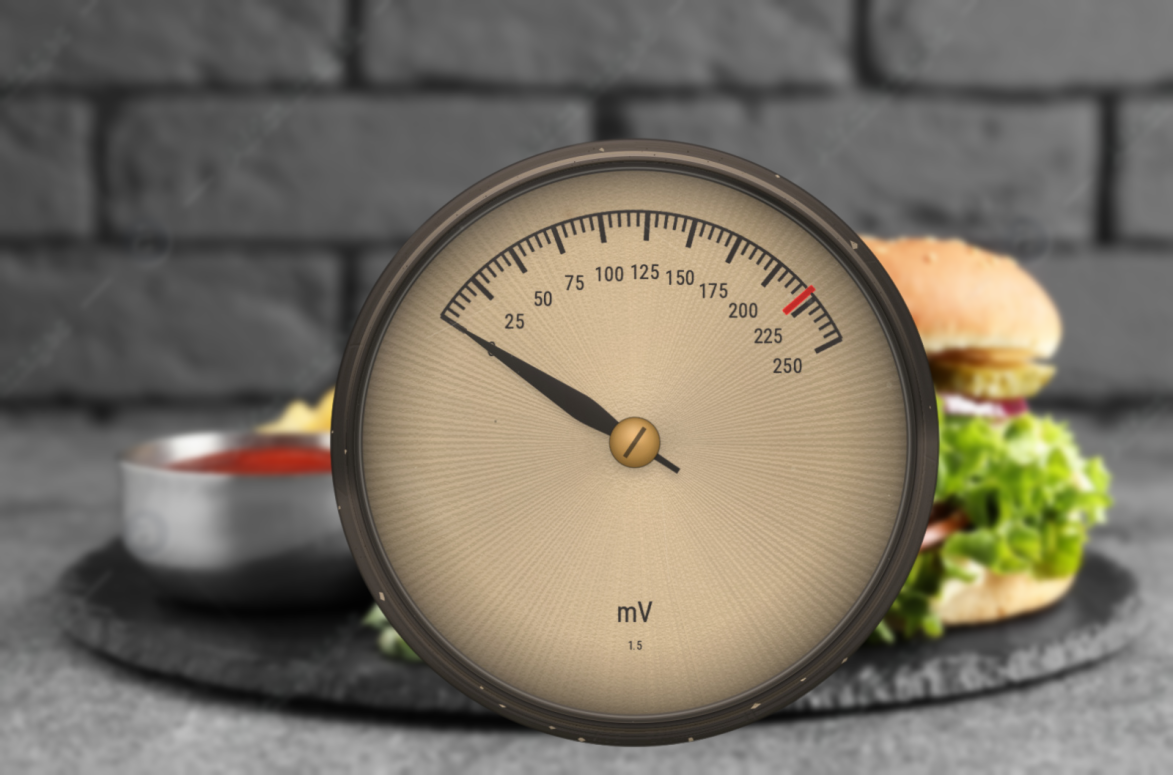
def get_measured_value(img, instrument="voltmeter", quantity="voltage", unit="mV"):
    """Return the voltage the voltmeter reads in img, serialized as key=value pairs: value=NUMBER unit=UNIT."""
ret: value=0 unit=mV
